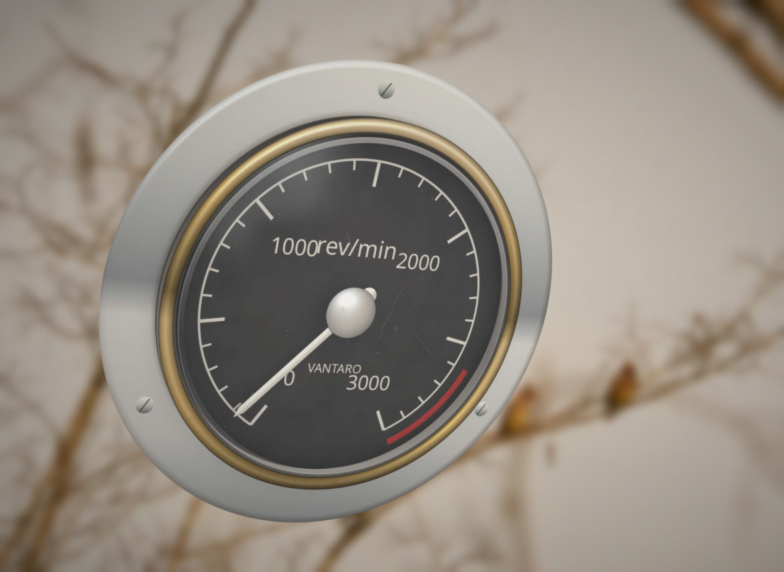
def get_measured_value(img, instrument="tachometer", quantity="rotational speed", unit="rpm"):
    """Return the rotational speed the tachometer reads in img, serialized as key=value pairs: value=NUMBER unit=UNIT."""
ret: value=100 unit=rpm
